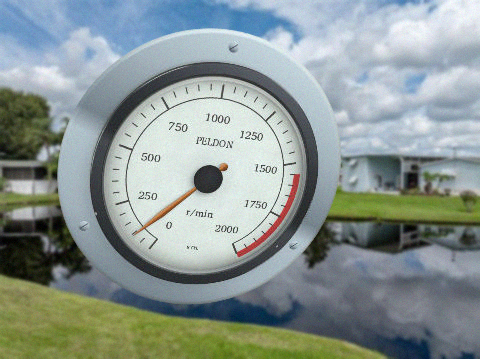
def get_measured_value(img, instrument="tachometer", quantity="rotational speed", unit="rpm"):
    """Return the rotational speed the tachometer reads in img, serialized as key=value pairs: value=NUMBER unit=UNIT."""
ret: value=100 unit=rpm
